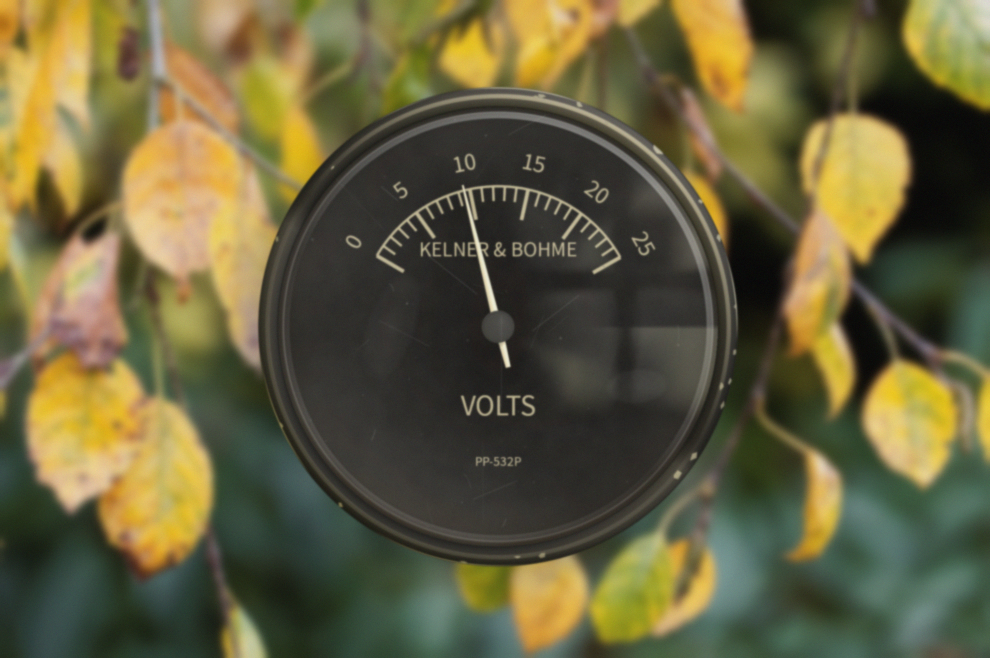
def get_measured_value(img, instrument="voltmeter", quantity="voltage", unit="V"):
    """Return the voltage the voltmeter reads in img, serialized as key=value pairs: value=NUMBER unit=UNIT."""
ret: value=9.5 unit=V
